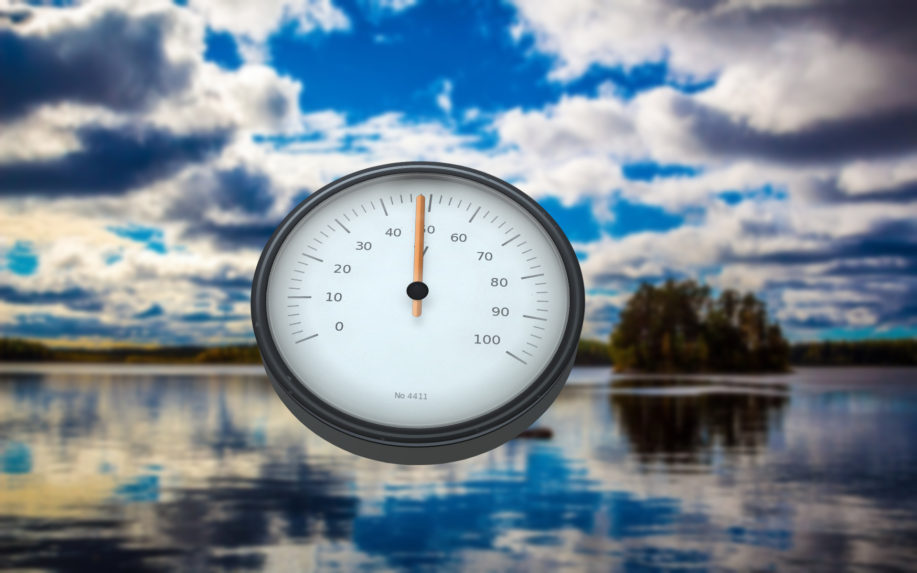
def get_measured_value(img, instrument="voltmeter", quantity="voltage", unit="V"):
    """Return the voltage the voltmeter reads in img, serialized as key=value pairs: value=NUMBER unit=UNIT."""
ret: value=48 unit=V
